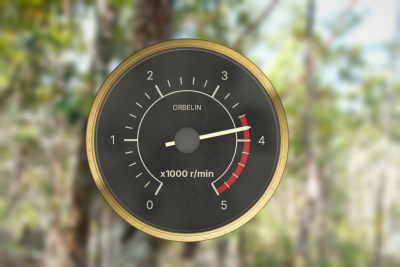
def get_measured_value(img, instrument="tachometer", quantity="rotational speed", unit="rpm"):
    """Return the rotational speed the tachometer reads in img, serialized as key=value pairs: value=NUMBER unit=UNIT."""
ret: value=3800 unit=rpm
